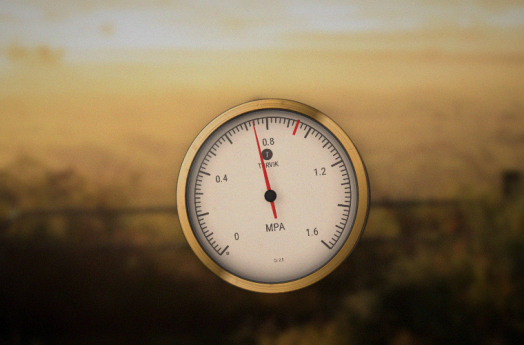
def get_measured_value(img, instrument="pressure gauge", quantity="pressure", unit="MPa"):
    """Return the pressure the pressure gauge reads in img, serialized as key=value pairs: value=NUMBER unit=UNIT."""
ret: value=0.74 unit=MPa
